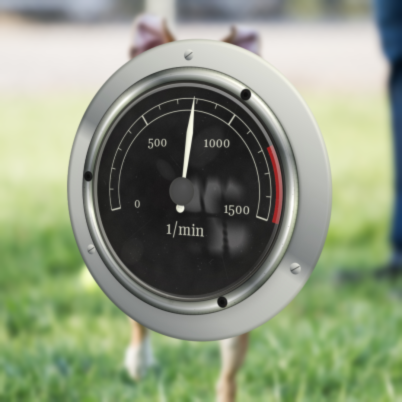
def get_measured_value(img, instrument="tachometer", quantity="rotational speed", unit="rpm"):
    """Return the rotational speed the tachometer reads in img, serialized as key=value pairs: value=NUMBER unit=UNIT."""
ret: value=800 unit=rpm
